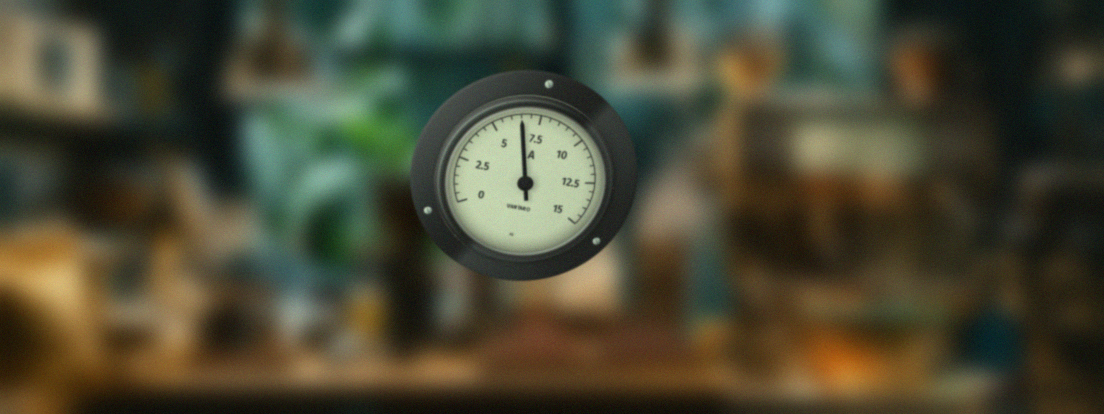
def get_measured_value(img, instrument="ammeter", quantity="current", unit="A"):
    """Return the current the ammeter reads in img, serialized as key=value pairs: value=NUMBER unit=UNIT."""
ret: value=6.5 unit=A
